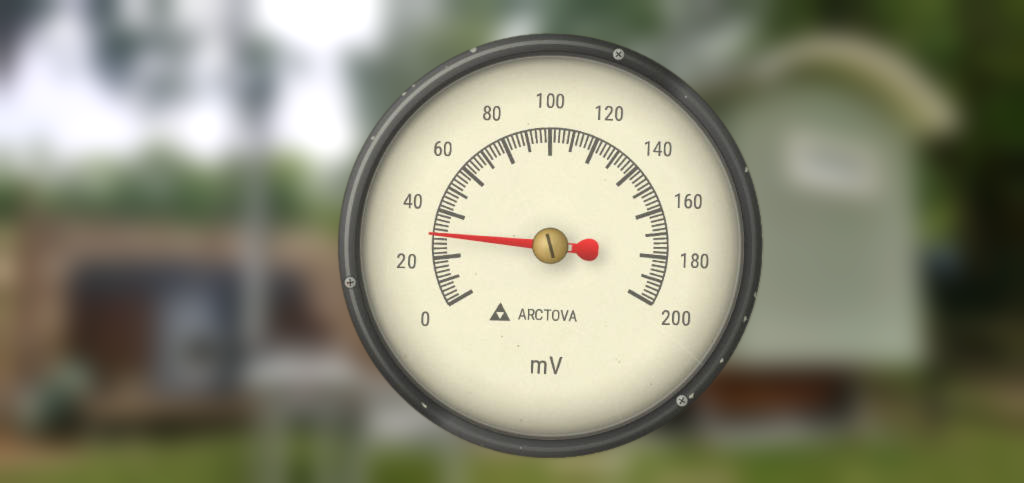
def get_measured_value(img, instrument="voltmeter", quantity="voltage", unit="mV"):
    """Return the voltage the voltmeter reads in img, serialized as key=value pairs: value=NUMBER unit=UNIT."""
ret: value=30 unit=mV
